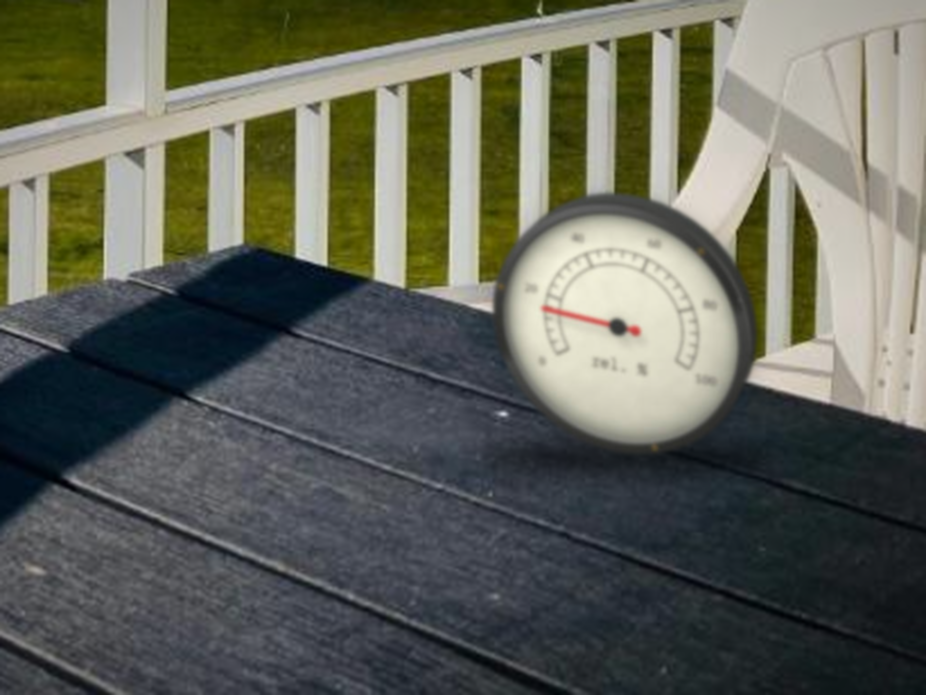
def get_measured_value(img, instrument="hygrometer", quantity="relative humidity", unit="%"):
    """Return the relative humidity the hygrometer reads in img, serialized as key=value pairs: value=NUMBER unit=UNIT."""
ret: value=16 unit=%
